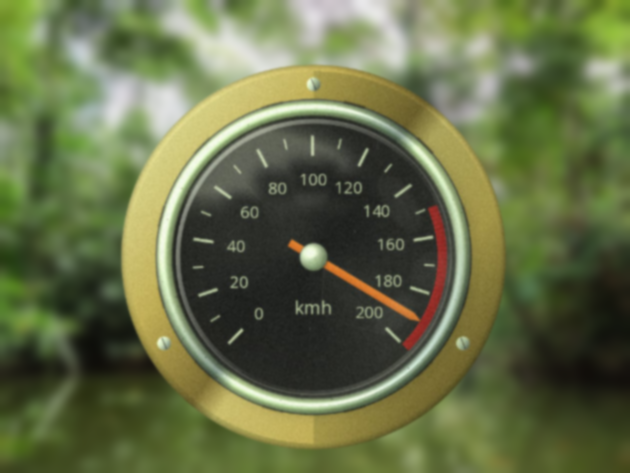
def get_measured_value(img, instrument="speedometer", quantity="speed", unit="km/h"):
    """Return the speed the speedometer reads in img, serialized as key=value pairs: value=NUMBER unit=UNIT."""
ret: value=190 unit=km/h
